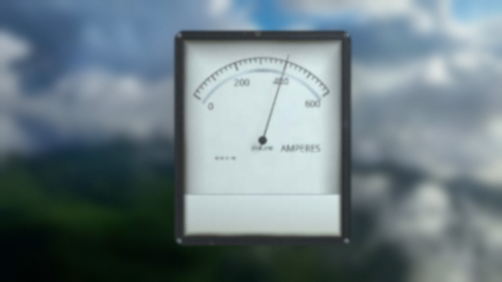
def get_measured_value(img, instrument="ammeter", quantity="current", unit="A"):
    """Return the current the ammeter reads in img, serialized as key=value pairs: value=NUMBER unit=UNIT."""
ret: value=400 unit=A
